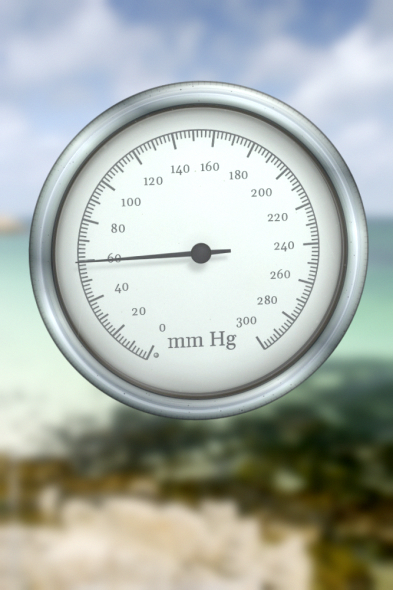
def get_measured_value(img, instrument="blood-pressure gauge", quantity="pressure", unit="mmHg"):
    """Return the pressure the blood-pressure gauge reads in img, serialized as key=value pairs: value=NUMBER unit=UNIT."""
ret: value=60 unit=mmHg
